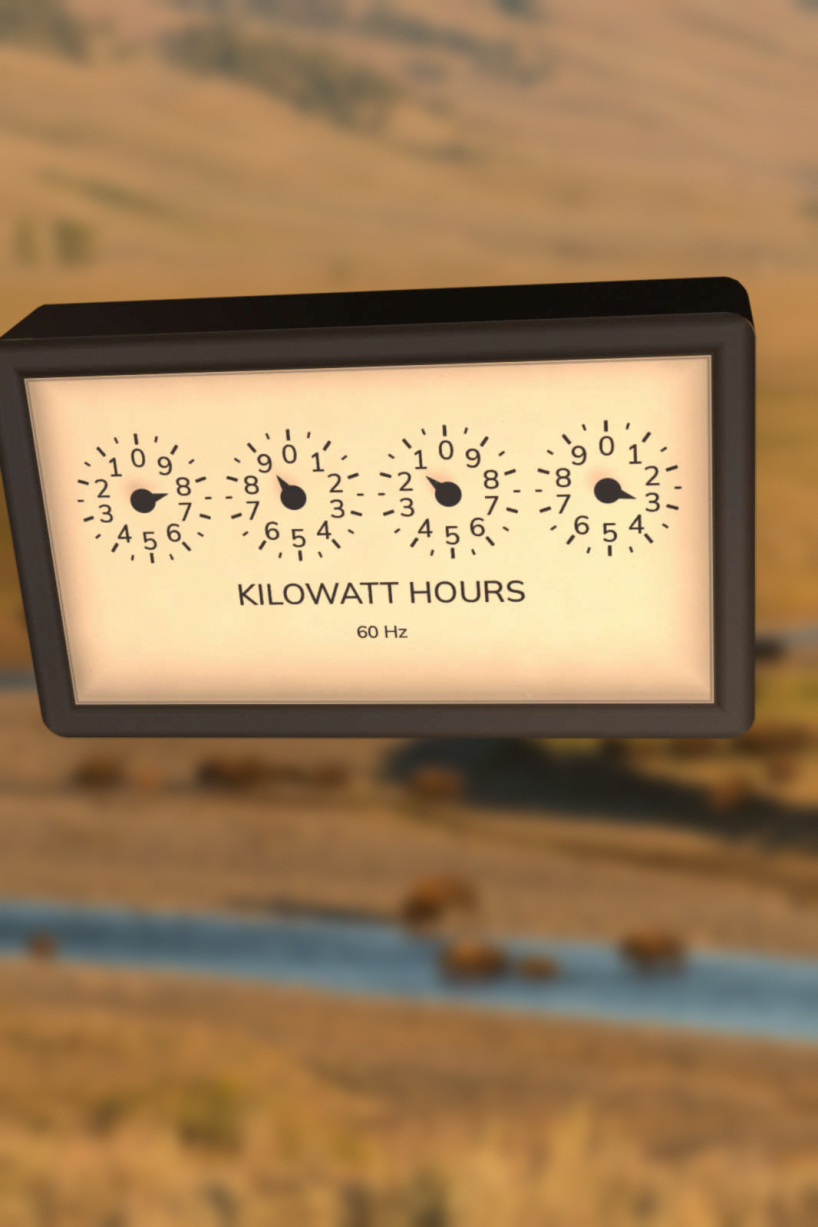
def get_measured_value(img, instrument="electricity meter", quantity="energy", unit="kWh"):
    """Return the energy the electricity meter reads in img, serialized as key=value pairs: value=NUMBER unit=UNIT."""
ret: value=7913 unit=kWh
